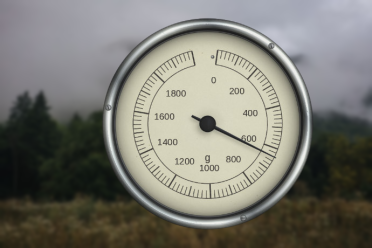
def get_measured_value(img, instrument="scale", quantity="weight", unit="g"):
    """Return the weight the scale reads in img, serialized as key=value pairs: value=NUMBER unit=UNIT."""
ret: value=640 unit=g
